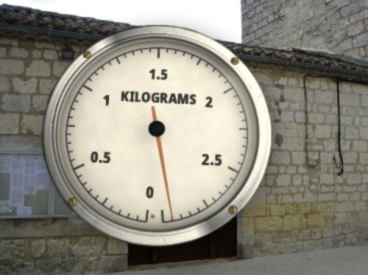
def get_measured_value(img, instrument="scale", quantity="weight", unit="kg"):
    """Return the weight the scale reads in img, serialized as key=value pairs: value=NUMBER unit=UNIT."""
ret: value=2.95 unit=kg
